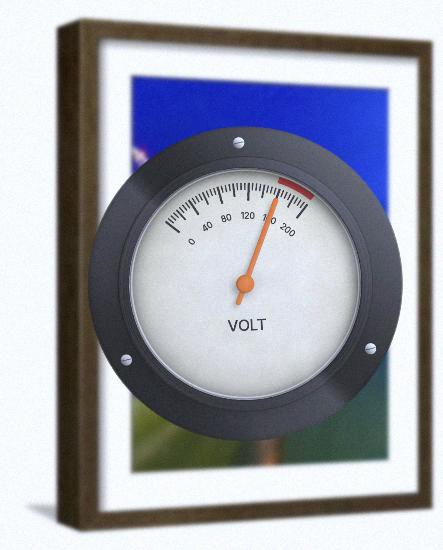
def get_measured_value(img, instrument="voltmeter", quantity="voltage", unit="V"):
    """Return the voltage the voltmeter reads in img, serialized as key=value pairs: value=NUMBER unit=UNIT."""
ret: value=160 unit=V
